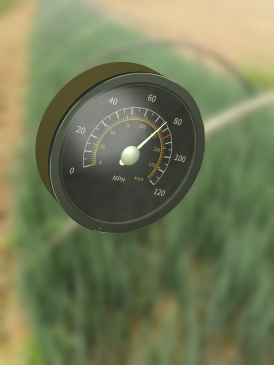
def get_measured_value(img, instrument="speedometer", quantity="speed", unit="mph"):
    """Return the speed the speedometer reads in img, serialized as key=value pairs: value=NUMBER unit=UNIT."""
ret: value=75 unit=mph
